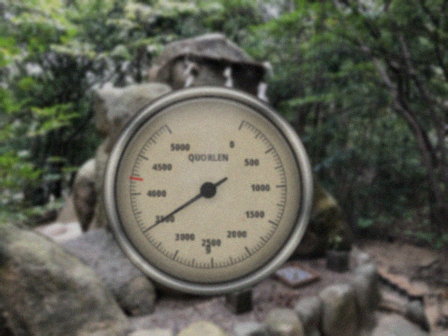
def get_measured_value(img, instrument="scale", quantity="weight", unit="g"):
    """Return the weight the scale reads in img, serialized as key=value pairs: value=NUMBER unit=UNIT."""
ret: value=3500 unit=g
